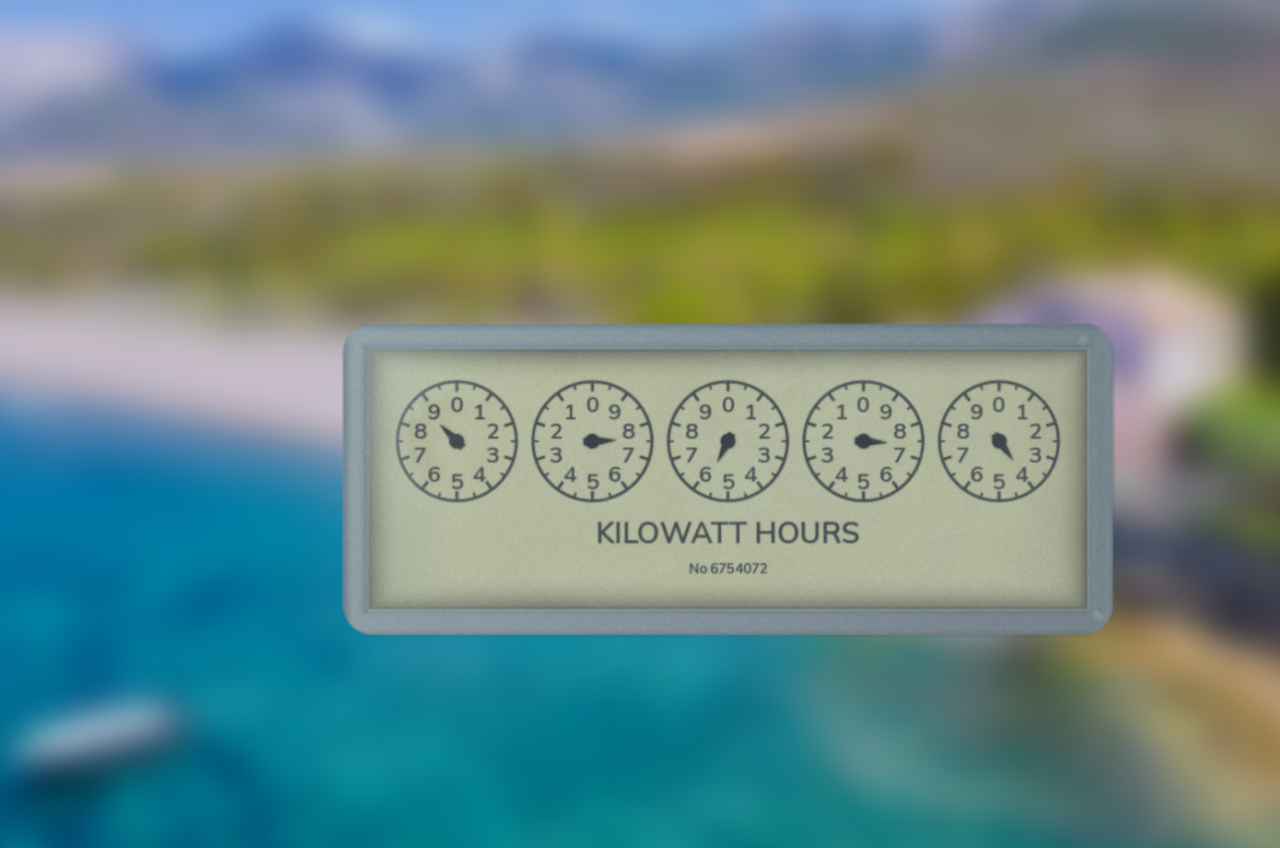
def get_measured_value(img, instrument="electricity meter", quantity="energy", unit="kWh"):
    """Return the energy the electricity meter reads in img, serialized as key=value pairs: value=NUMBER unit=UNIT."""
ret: value=87574 unit=kWh
